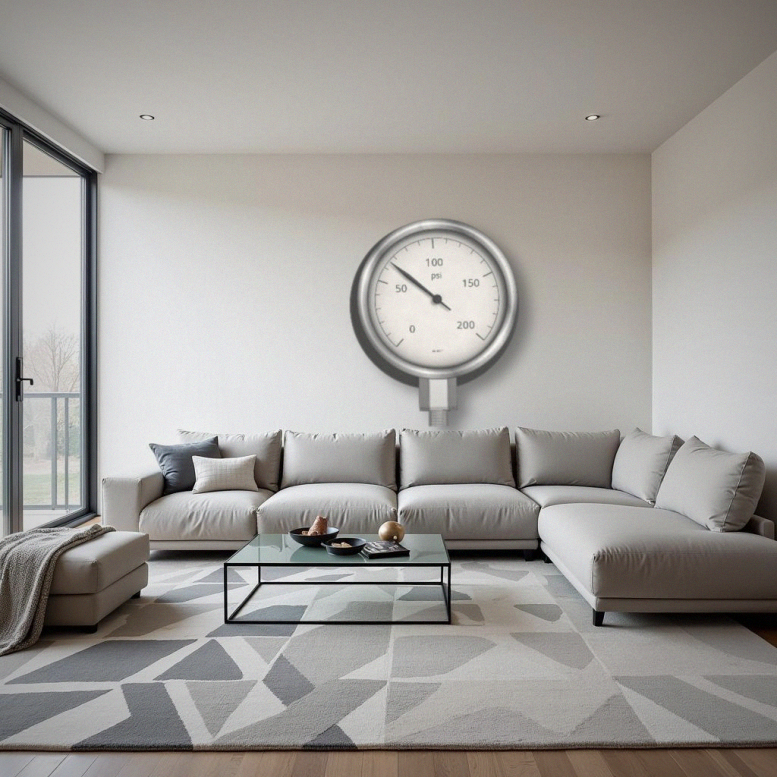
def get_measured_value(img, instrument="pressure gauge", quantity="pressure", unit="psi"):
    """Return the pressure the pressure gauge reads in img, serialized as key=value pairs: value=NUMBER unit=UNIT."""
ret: value=65 unit=psi
